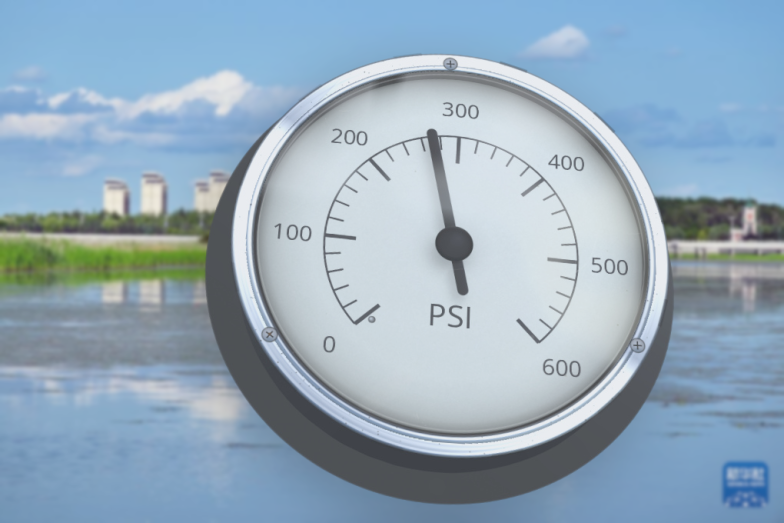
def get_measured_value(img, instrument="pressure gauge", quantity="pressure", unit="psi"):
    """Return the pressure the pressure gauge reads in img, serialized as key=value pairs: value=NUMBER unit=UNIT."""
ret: value=270 unit=psi
